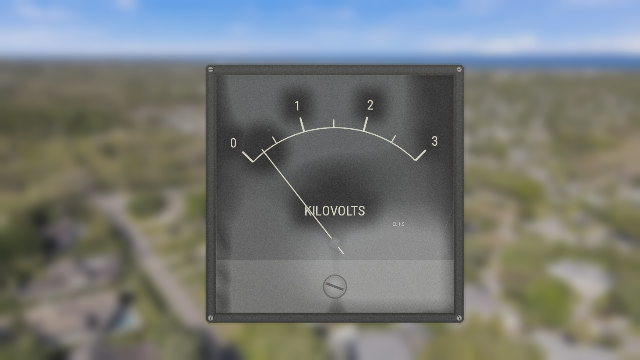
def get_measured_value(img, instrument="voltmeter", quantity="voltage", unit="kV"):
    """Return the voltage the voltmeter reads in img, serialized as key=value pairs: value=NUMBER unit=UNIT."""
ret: value=0.25 unit=kV
